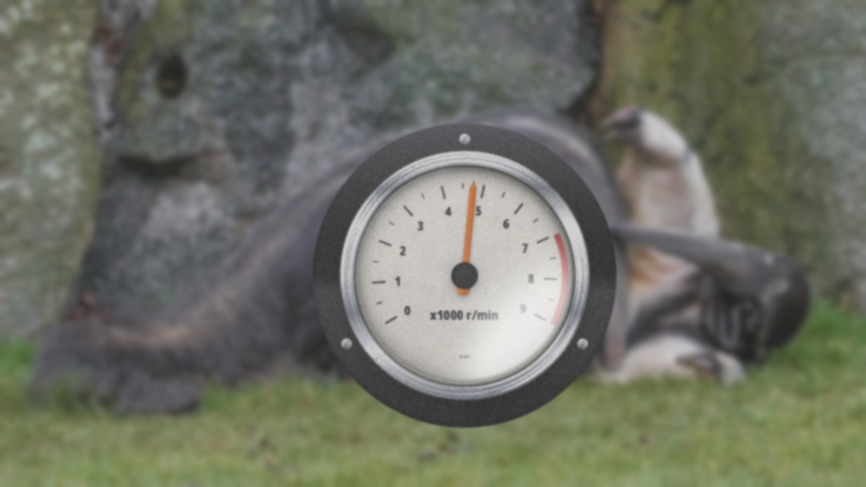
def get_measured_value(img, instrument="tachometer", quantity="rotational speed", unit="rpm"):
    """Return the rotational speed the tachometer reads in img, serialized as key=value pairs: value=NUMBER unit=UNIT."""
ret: value=4750 unit=rpm
